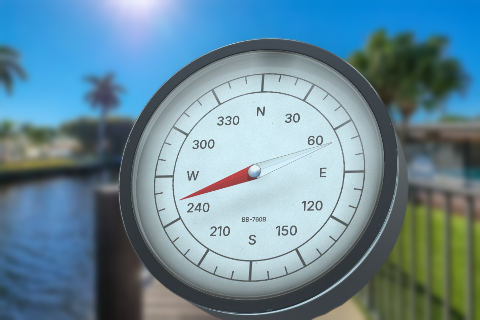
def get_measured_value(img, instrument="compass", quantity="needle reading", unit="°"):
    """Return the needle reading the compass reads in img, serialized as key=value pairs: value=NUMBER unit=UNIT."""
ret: value=250 unit=°
